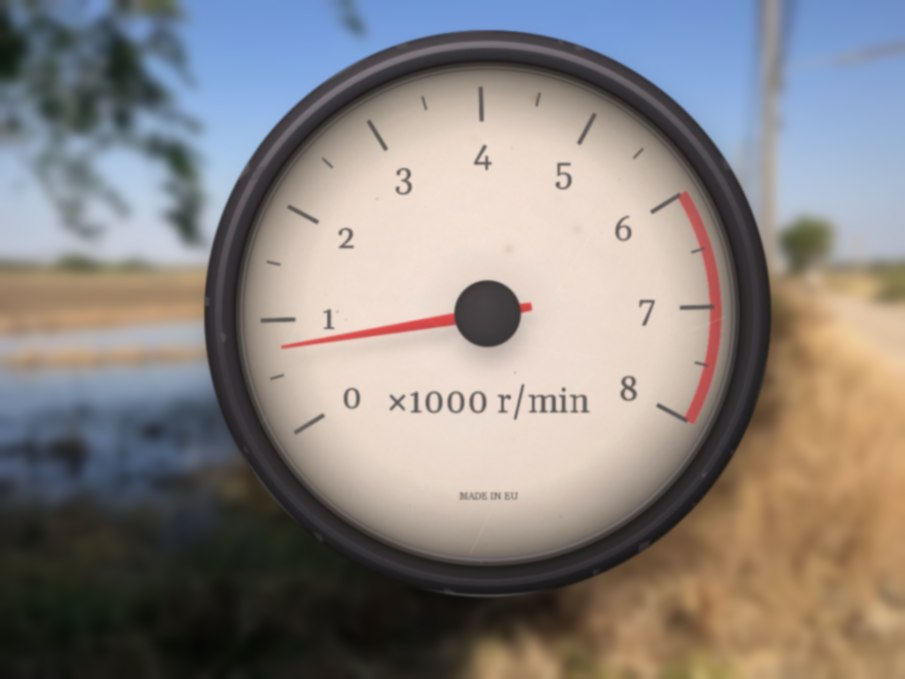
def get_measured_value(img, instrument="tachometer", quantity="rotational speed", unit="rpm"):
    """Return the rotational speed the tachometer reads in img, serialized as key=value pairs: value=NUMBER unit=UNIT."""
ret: value=750 unit=rpm
